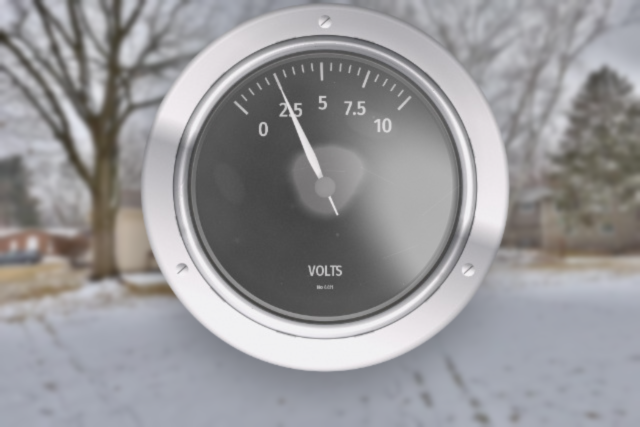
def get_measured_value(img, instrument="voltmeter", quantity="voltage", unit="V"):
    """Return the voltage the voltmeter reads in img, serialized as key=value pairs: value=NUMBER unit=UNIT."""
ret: value=2.5 unit=V
